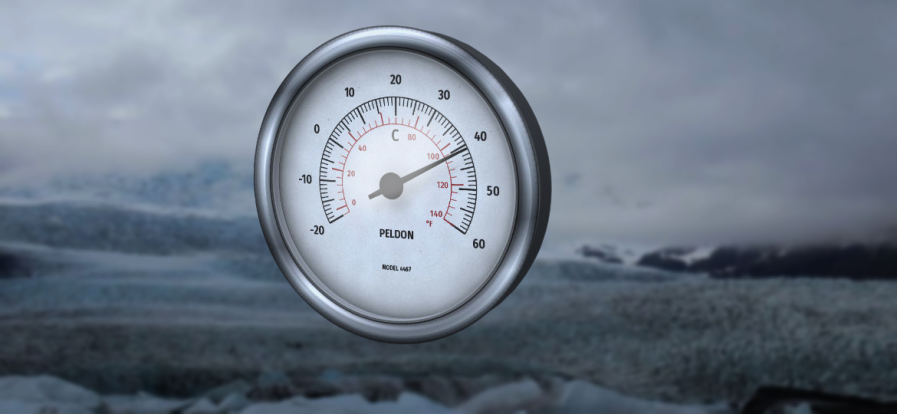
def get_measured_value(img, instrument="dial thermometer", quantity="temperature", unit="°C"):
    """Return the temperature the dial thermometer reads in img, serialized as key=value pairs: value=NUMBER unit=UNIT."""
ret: value=41 unit=°C
